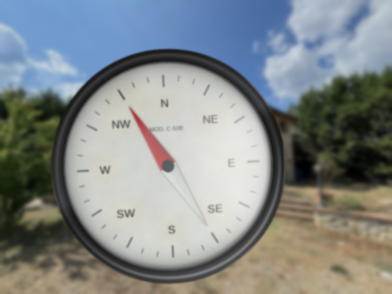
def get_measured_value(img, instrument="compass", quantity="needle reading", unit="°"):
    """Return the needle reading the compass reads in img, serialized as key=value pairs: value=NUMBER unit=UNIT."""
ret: value=330 unit=°
